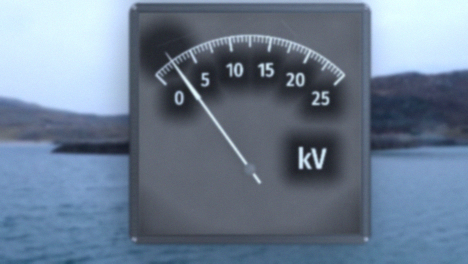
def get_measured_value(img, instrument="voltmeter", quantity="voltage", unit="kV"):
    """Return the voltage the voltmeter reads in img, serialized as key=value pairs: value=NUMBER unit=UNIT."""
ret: value=2.5 unit=kV
